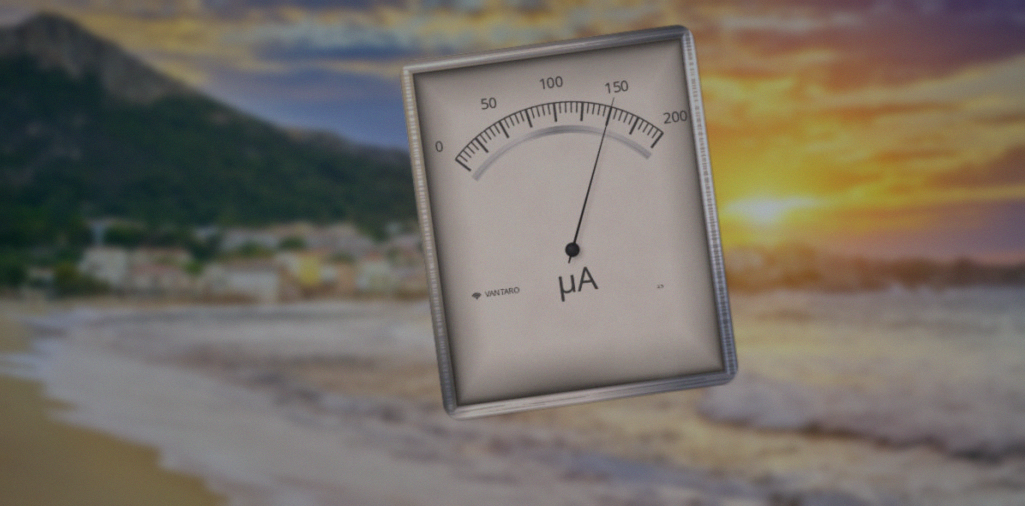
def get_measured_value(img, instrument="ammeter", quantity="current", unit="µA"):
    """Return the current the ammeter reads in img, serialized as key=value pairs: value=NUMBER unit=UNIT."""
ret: value=150 unit=µA
